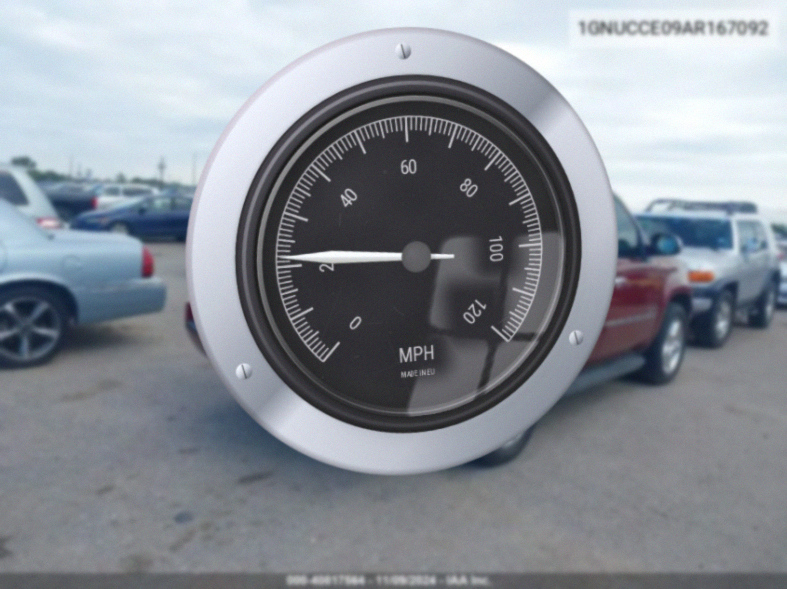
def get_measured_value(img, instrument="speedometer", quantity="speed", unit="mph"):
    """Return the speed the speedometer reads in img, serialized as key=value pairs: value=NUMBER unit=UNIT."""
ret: value=22 unit=mph
